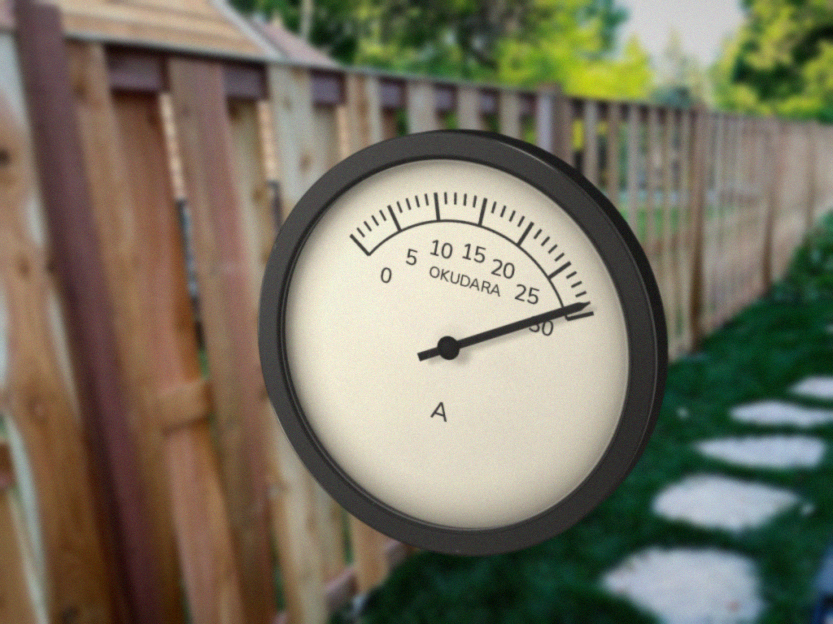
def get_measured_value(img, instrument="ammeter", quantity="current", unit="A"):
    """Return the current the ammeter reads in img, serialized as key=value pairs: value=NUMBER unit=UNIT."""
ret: value=29 unit=A
